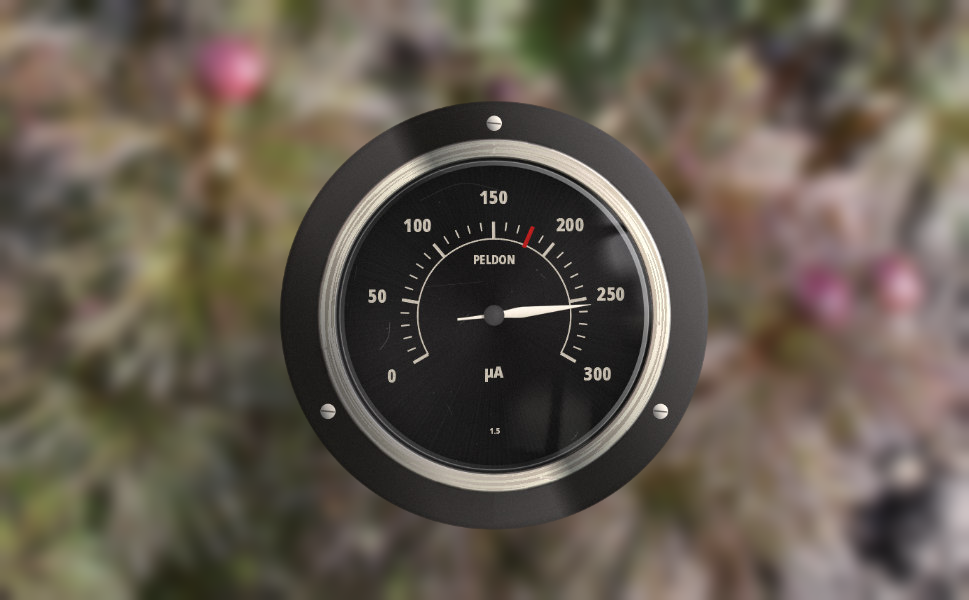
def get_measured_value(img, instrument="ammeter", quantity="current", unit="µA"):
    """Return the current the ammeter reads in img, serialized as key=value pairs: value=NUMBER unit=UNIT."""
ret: value=255 unit=µA
